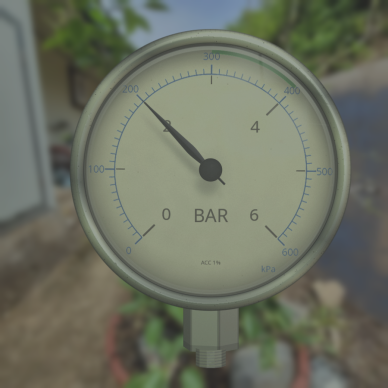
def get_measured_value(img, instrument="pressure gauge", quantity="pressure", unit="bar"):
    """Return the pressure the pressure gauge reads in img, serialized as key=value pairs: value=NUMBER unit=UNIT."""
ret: value=2 unit=bar
